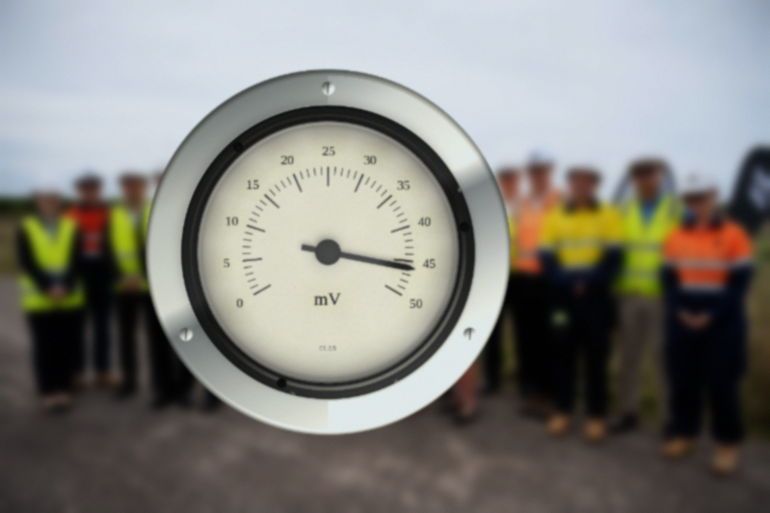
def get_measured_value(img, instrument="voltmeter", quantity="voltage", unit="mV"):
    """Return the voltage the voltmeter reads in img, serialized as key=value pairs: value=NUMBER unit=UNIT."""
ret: value=46 unit=mV
